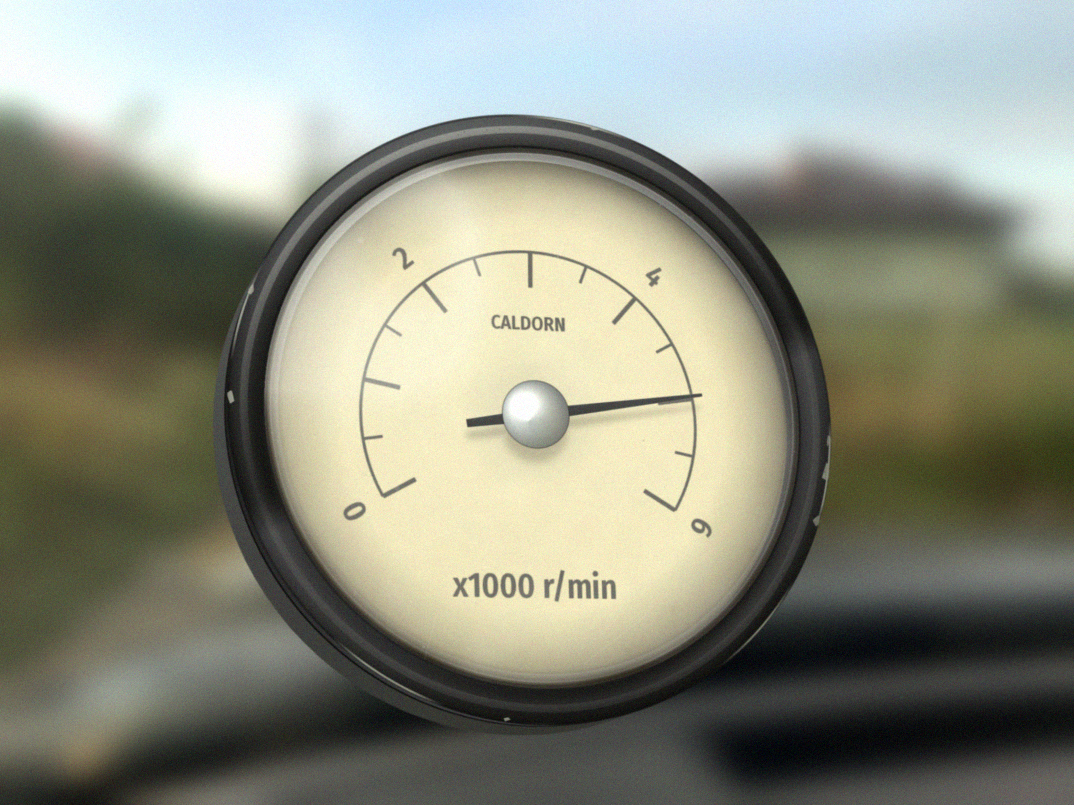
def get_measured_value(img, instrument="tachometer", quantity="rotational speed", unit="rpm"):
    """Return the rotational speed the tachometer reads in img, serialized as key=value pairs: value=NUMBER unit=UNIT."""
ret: value=5000 unit=rpm
